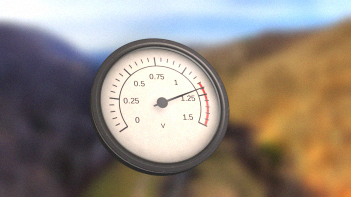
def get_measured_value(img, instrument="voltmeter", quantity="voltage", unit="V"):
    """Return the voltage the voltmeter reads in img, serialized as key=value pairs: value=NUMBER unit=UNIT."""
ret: value=1.2 unit=V
